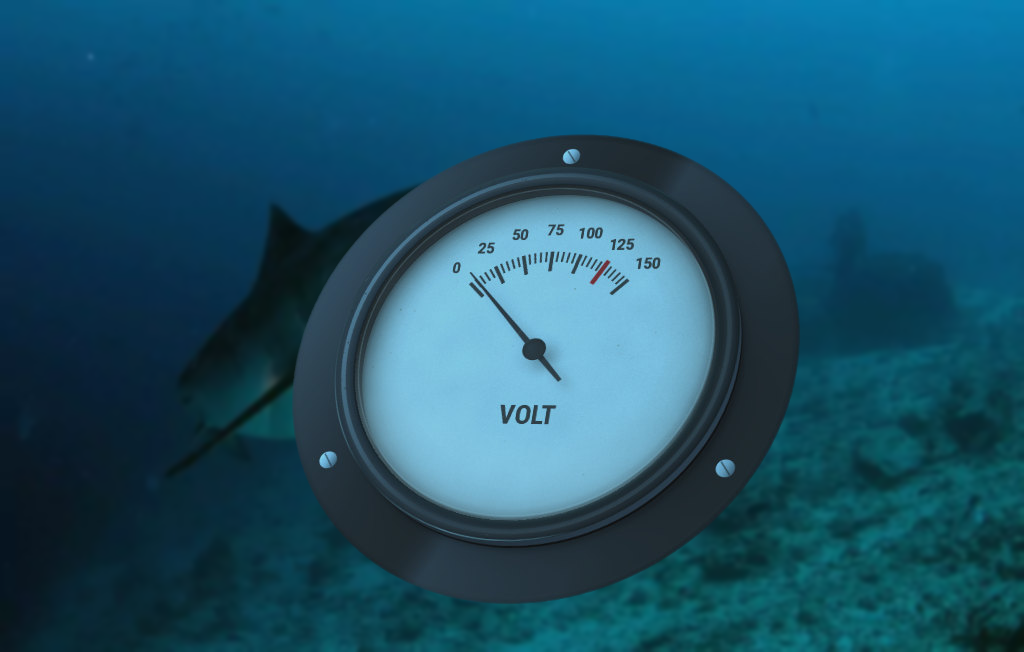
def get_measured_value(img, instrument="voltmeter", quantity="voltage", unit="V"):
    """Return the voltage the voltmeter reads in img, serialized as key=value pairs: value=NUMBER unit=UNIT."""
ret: value=5 unit=V
